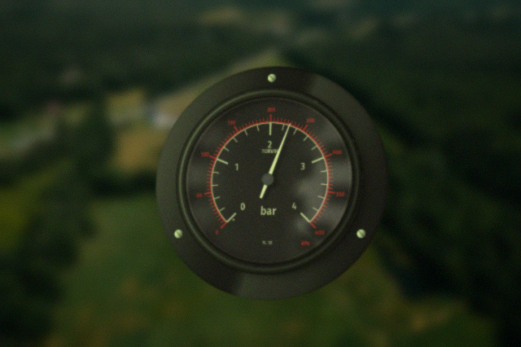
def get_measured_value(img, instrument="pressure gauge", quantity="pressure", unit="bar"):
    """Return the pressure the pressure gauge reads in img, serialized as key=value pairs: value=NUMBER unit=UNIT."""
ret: value=2.3 unit=bar
